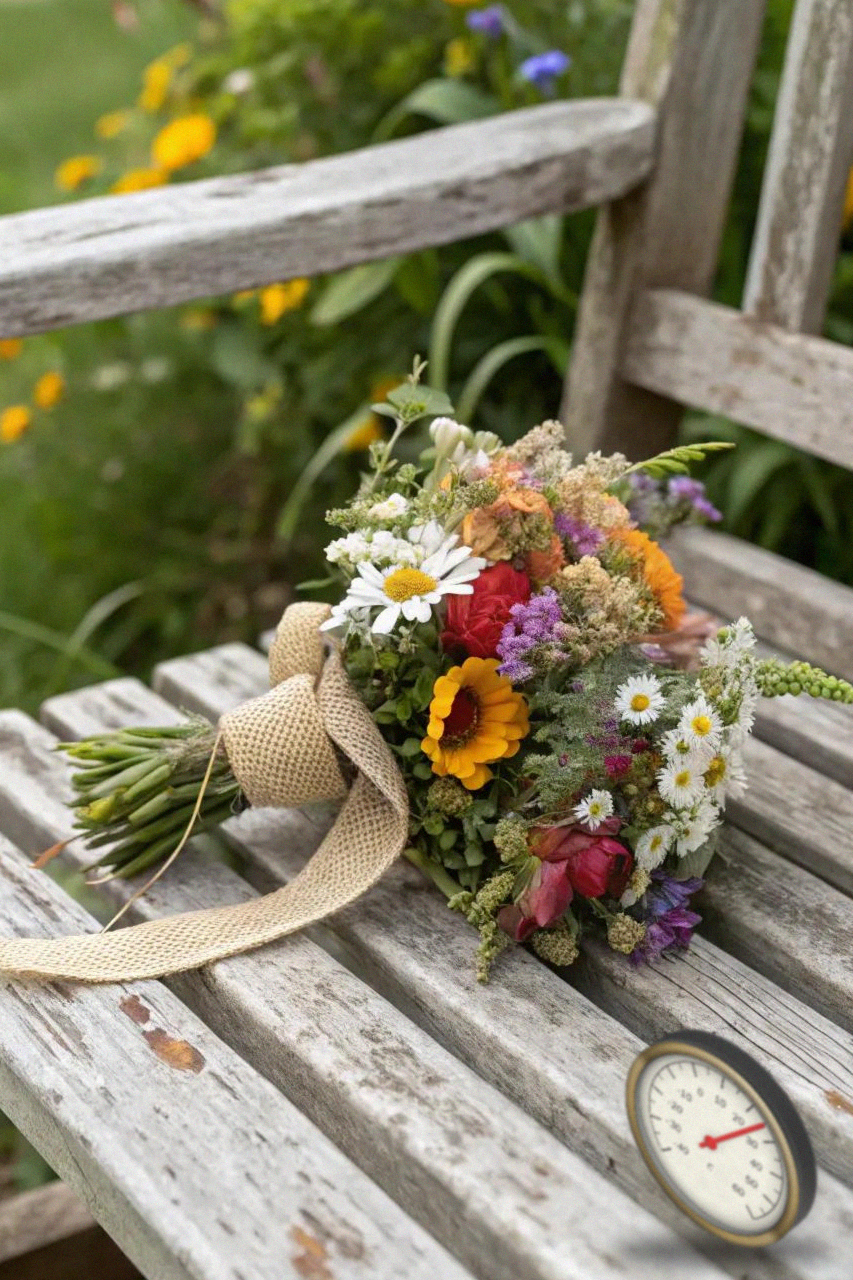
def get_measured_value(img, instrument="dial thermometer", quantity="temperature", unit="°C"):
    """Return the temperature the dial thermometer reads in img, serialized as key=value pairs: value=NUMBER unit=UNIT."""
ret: value=25 unit=°C
